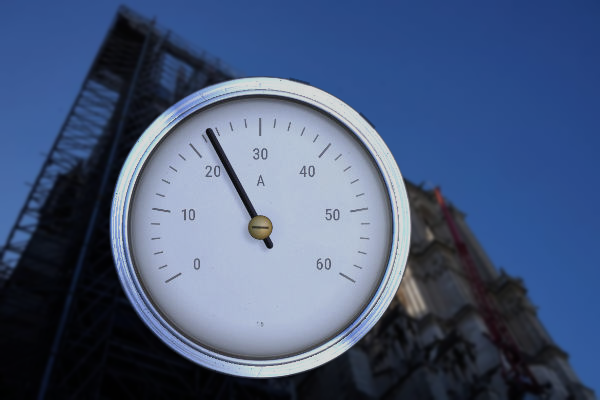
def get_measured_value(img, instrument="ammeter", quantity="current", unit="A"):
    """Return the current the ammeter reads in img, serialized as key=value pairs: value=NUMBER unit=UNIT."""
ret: value=23 unit=A
